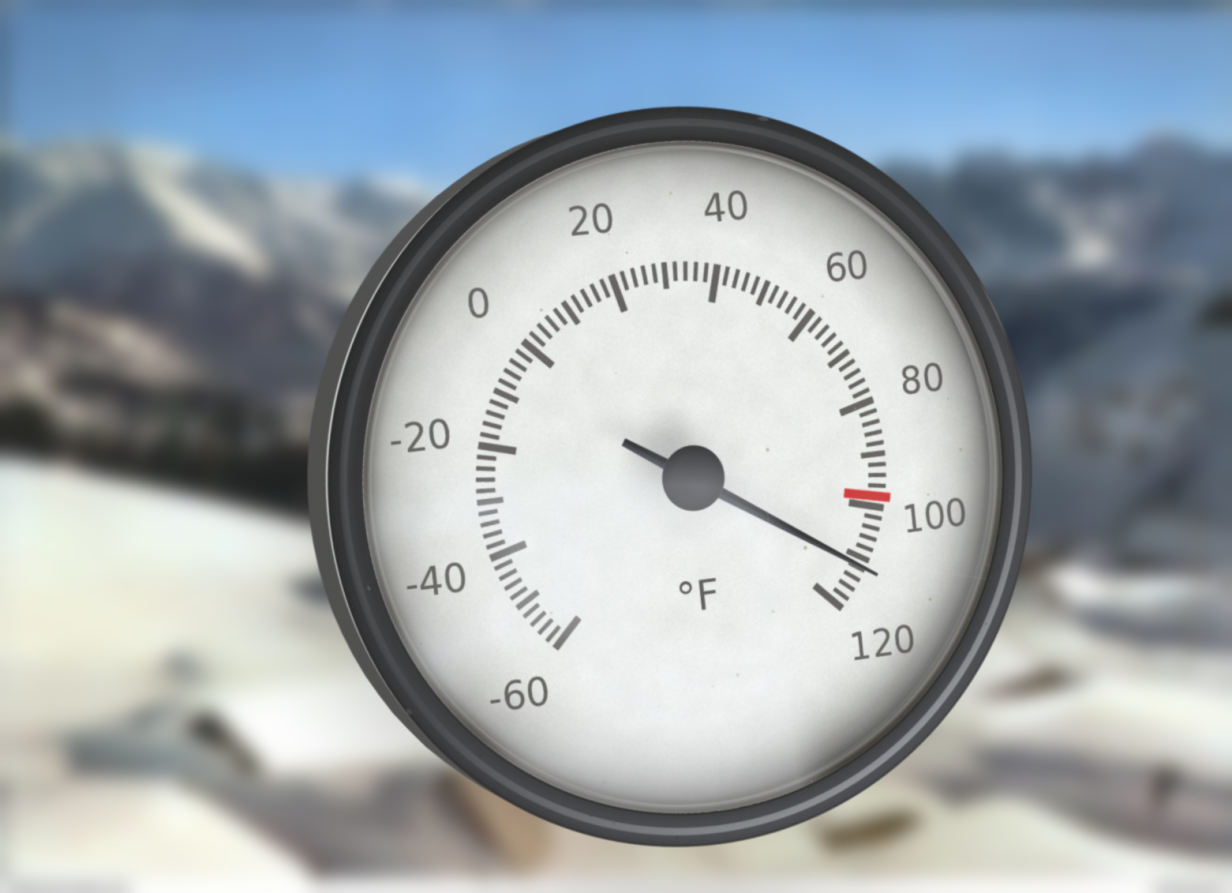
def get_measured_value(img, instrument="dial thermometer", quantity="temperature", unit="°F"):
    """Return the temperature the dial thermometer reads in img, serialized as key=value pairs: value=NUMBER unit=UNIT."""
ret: value=112 unit=°F
